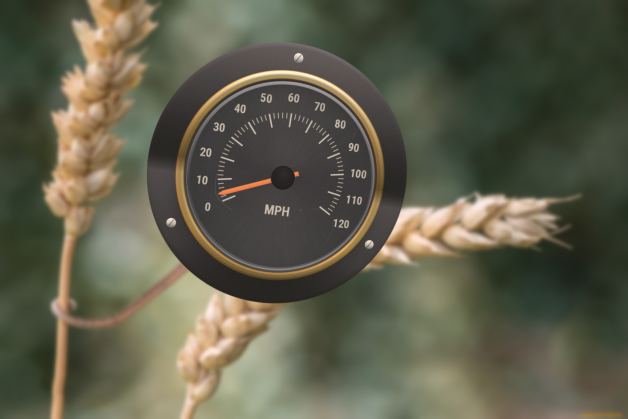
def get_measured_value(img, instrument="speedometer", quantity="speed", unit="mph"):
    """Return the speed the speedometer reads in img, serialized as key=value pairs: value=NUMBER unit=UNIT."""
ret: value=4 unit=mph
